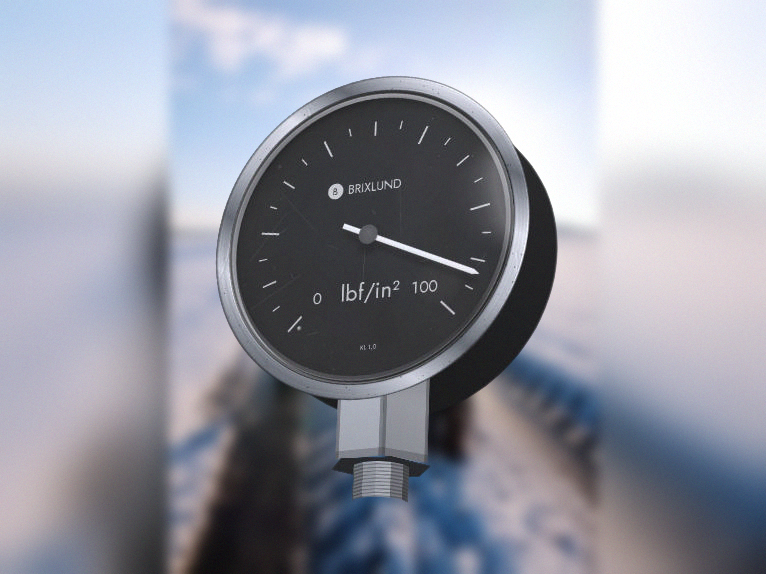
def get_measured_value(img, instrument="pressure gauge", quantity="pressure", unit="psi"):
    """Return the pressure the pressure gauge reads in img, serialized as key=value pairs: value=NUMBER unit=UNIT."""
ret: value=92.5 unit=psi
